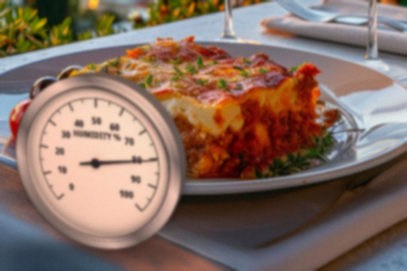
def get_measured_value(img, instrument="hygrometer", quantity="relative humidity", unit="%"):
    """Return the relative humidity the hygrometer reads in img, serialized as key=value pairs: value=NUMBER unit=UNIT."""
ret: value=80 unit=%
